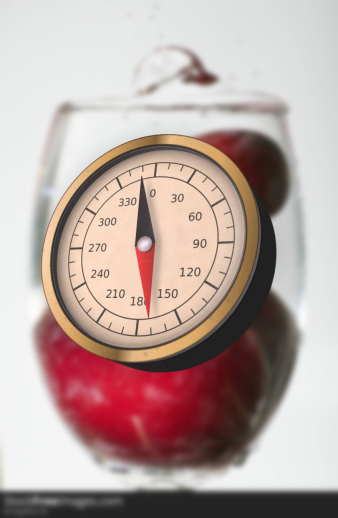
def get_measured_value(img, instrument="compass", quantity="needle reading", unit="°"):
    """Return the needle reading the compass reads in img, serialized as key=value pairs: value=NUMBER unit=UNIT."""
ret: value=170 unit=°
